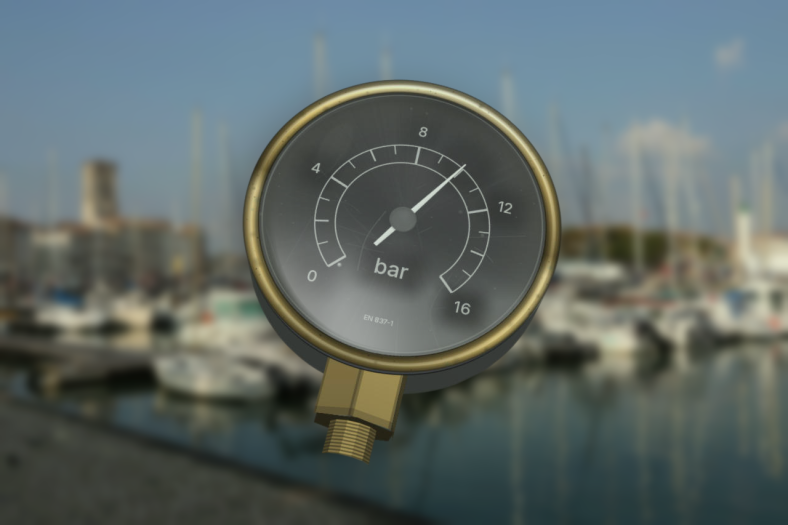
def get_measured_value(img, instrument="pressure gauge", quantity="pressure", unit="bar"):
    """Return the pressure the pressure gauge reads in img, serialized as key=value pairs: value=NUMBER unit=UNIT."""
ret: value=10 unit=bar
